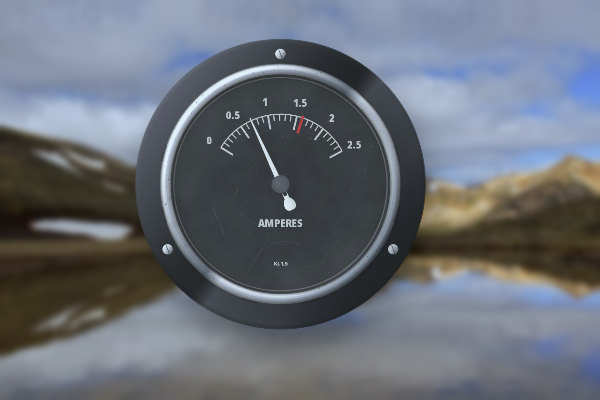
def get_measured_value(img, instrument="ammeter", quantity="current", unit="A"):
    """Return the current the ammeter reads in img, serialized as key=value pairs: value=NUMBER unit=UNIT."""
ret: value=0.7 unit=A
